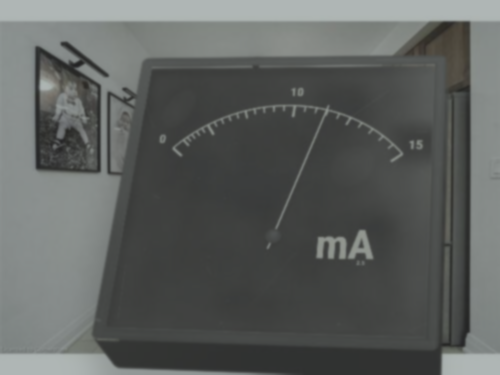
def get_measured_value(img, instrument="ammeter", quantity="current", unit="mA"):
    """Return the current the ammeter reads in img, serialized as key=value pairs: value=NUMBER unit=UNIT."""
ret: value=11.5 unit=mA
